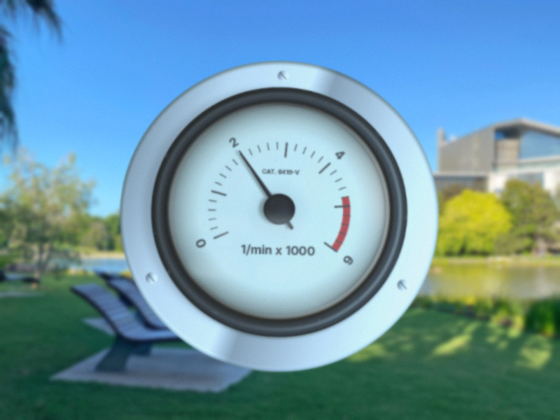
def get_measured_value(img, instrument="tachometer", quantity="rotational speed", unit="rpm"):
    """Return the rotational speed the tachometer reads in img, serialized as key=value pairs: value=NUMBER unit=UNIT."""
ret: value=2000 unit=rpm
